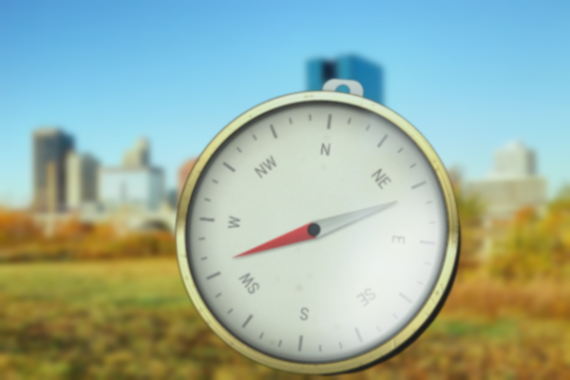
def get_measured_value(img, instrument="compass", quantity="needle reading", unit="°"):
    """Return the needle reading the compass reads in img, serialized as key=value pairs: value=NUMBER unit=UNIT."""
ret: value=245 unit=°
